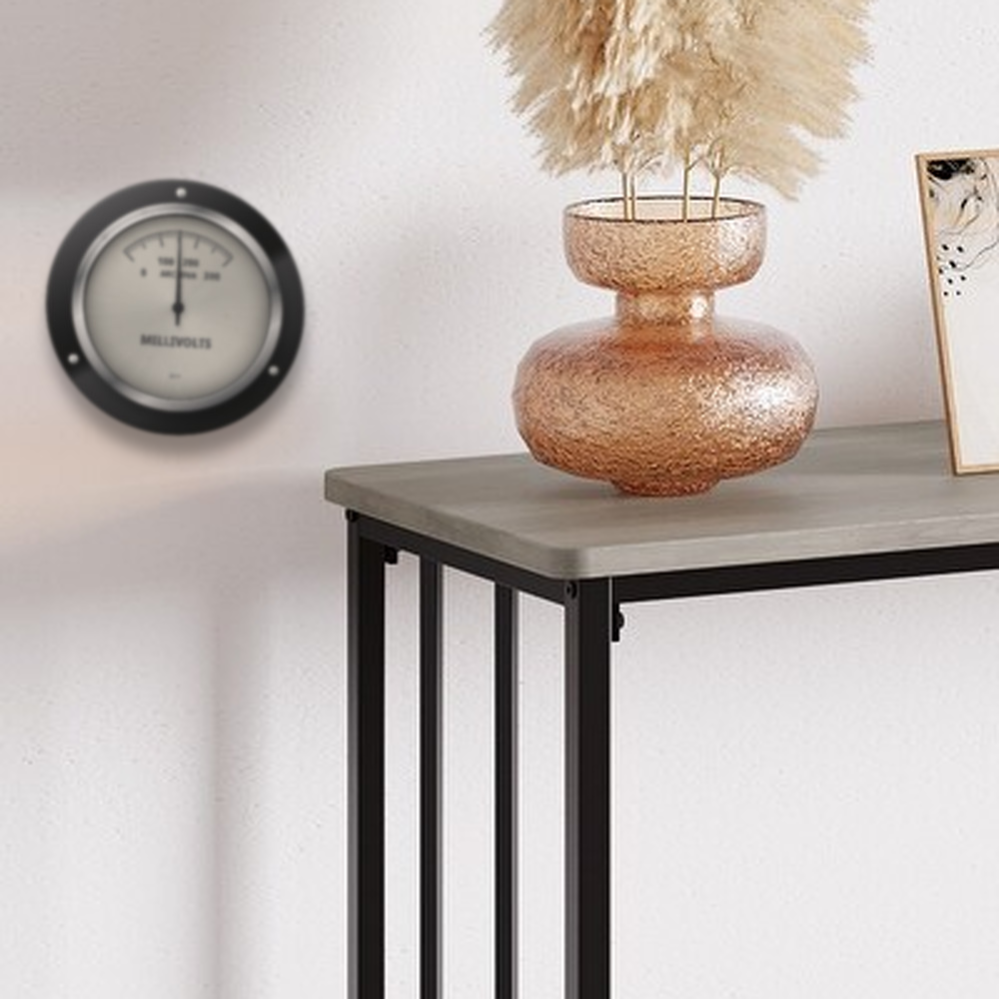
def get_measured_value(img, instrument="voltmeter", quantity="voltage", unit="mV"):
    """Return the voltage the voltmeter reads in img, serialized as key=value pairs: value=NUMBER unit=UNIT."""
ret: value=150 unit=mV
